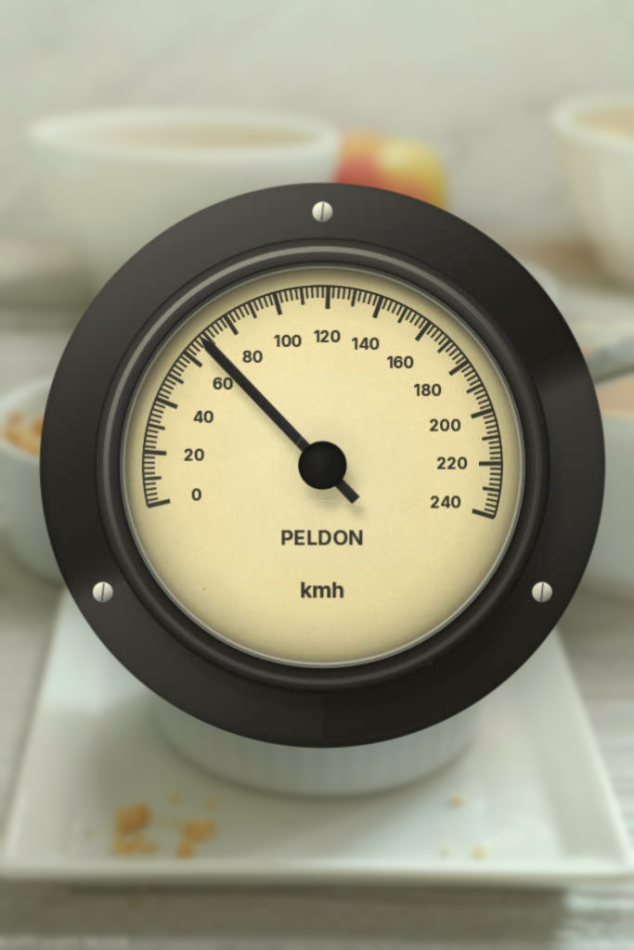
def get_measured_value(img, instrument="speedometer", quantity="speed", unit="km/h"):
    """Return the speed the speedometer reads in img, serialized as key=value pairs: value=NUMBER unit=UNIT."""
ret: value=68 unit=km/h
